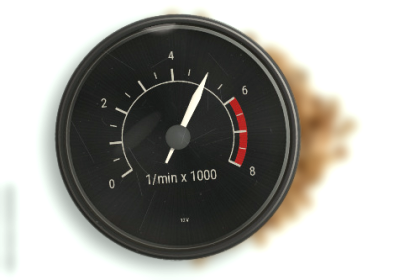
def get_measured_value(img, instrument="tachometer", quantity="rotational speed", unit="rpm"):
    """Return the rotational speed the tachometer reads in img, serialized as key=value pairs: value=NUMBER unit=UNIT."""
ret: value=5000 unit=rpm
